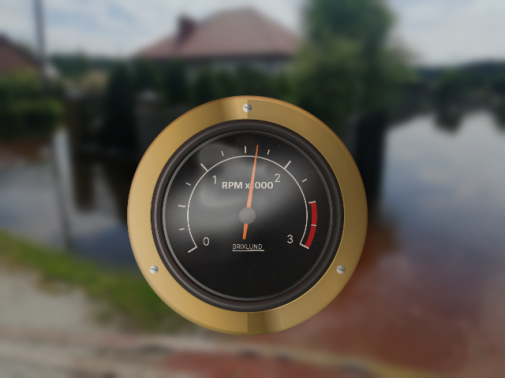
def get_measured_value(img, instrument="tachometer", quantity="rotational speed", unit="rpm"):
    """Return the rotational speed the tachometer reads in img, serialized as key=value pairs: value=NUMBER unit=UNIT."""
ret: value=1625 unit=rpm
